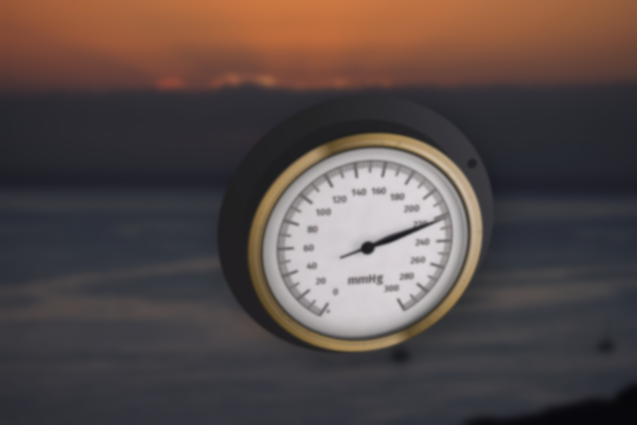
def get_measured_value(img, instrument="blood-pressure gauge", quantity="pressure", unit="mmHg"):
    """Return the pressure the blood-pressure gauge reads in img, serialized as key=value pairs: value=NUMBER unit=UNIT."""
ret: value=220 unit=mmHg
